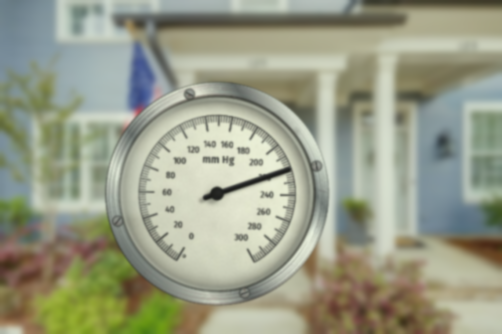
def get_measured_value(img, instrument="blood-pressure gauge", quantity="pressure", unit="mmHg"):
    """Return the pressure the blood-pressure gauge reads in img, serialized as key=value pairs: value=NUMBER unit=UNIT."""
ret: value=220 unit=mmHg
